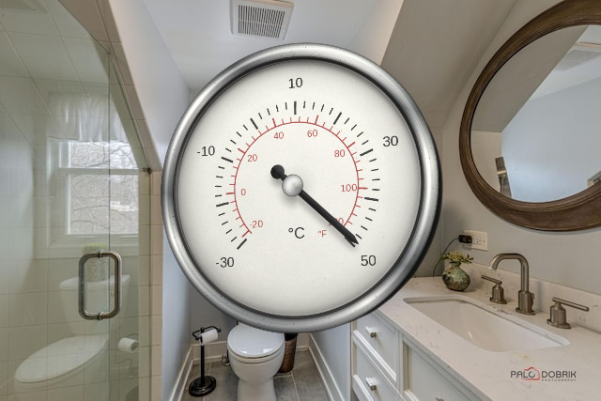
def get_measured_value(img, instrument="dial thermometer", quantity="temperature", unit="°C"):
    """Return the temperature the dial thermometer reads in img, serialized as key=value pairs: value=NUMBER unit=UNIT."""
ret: value=49 unit=°C
